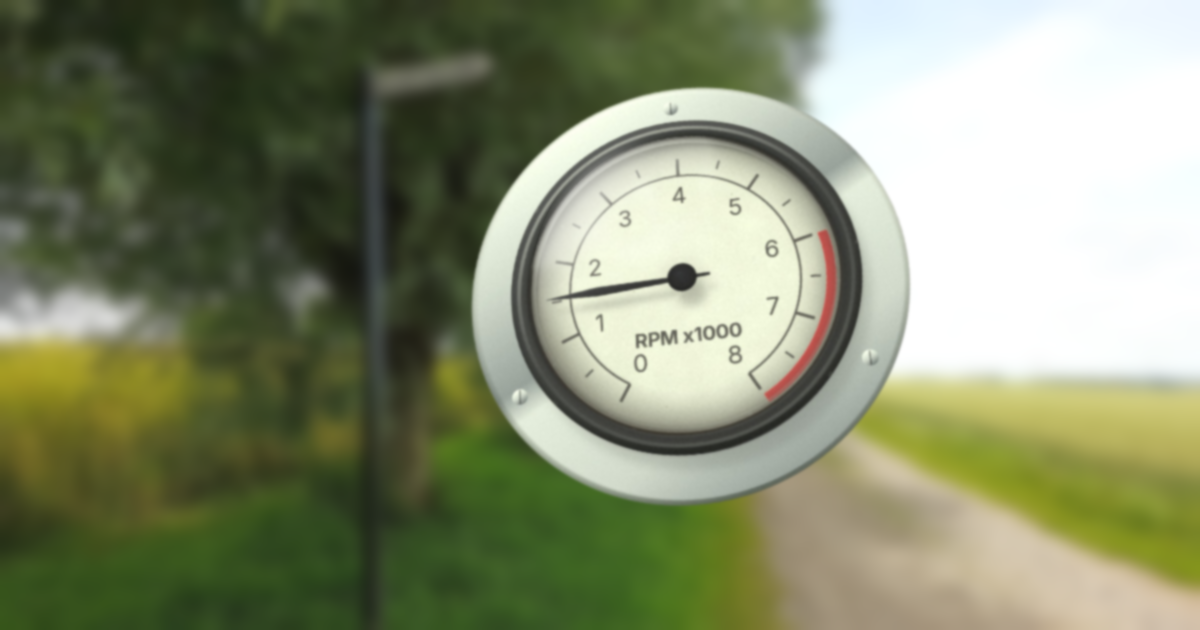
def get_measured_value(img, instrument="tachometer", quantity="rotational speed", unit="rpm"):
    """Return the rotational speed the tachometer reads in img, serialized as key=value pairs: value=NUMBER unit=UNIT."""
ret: value=1500 unit=rpm
